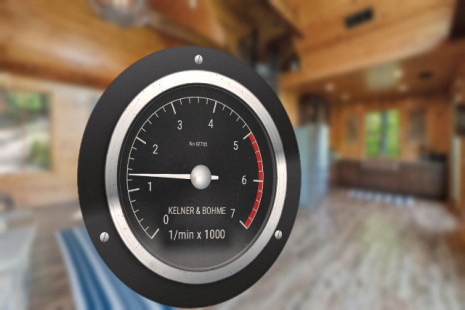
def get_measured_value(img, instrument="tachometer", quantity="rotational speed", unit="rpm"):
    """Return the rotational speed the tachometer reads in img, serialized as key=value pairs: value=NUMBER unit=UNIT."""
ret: value=1300 unit=rpm
